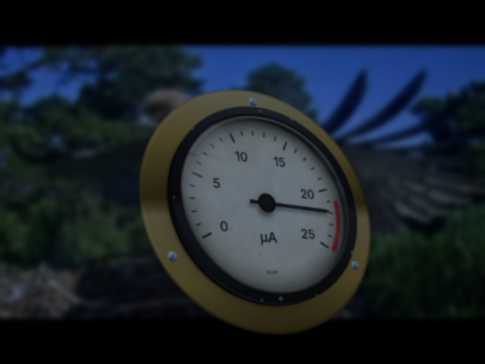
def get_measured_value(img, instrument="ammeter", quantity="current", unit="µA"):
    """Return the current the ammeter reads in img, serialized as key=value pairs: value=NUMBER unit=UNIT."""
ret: value=22 unit=µA
